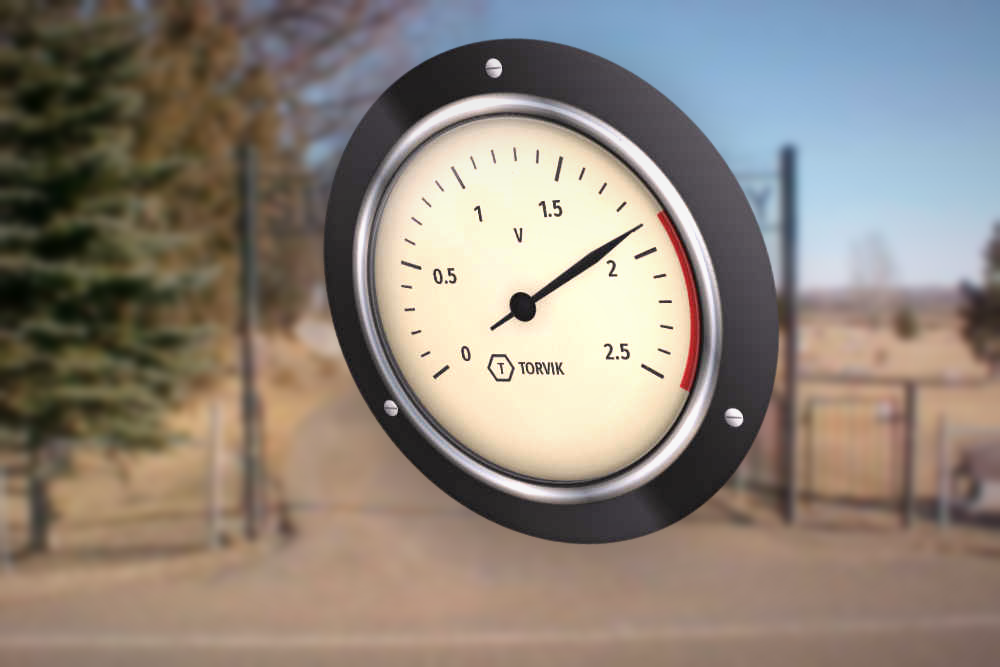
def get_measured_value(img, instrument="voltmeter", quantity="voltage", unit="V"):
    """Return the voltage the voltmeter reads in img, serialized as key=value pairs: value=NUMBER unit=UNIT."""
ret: value=1.9 unit=V
